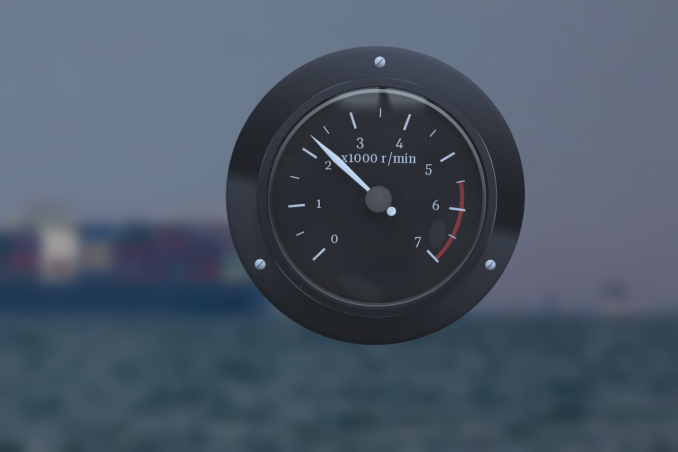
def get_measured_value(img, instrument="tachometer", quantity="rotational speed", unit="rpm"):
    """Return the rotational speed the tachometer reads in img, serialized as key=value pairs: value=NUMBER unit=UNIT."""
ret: value=2250 unit=rpm
